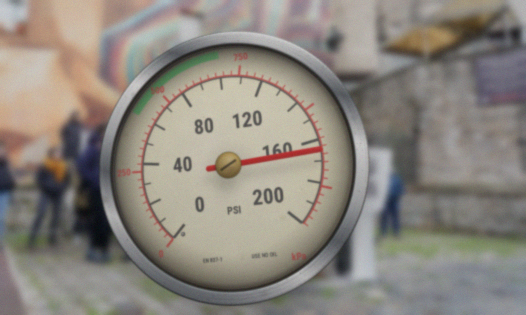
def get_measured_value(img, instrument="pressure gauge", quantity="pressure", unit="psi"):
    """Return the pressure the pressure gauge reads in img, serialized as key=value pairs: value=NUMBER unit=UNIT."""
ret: value=165 unit=psi
